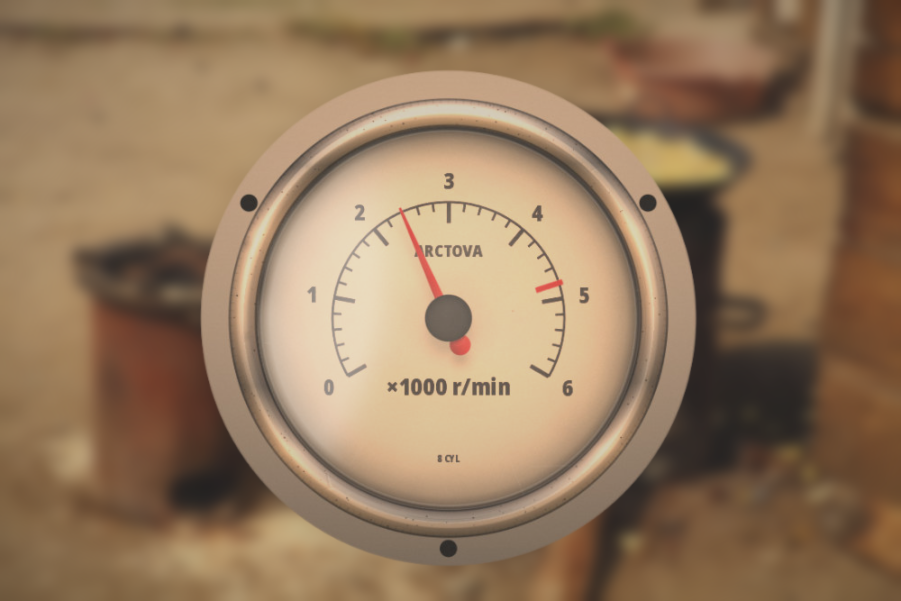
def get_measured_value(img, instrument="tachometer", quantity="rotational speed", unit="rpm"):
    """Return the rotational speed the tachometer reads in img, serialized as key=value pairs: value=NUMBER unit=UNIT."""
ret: value=2400 unit=rpm
